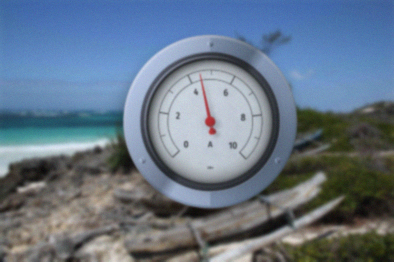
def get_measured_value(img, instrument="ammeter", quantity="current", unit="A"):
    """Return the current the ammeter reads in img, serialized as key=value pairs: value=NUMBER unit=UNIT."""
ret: value=4.5 unit=A
